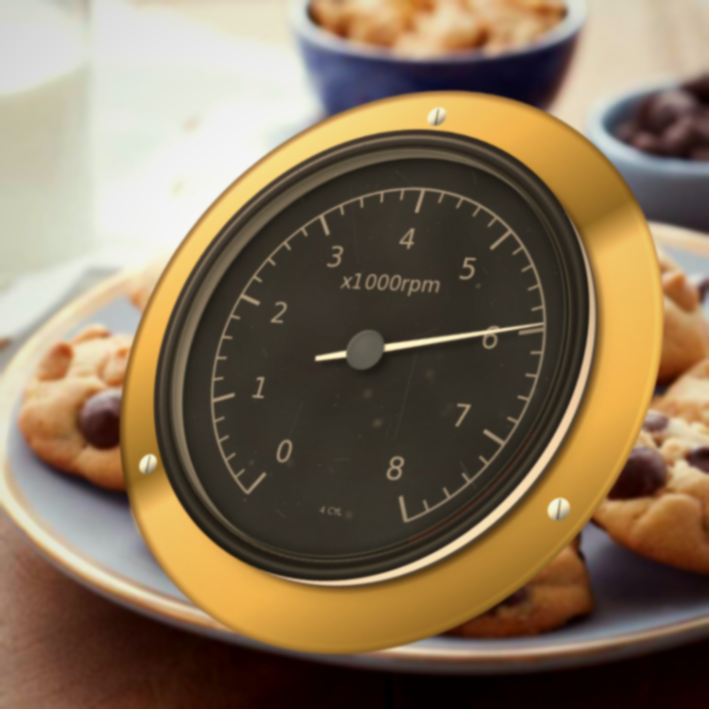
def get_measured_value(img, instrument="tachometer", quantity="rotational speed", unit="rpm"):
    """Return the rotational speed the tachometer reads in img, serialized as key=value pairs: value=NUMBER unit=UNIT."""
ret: value=6000 unit=rpm
